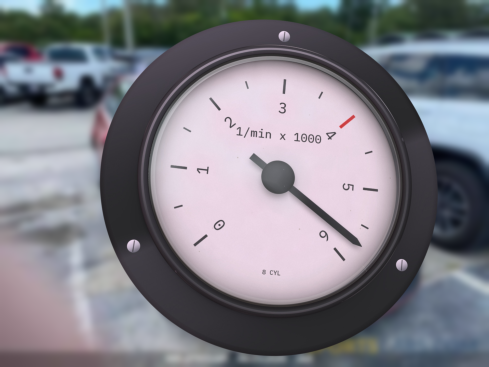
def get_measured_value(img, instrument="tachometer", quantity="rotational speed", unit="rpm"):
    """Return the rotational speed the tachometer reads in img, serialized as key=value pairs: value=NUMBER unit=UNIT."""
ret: value=5750 unit=rpm
